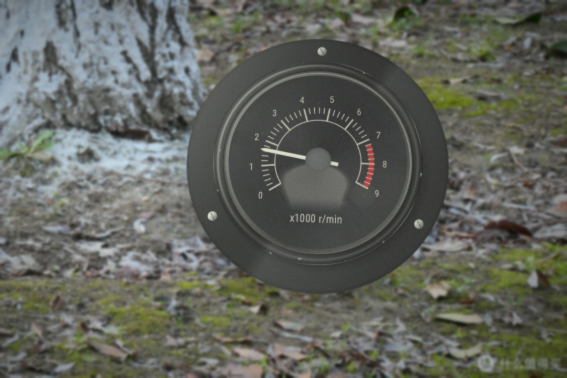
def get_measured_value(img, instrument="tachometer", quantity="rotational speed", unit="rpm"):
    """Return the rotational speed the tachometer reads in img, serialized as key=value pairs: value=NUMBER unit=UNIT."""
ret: value=1600 unit=rpm
